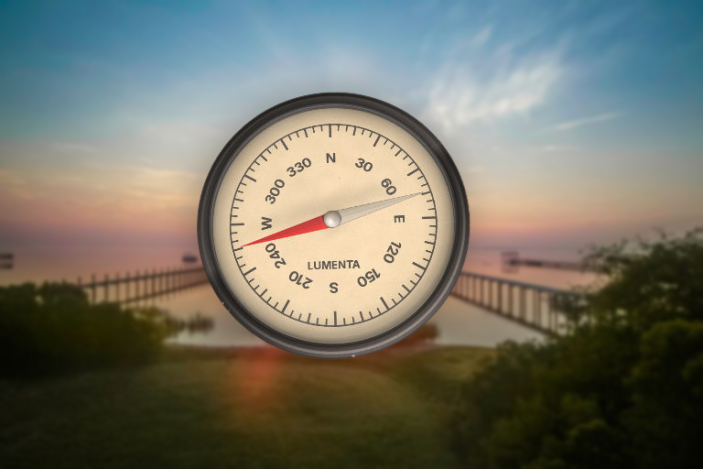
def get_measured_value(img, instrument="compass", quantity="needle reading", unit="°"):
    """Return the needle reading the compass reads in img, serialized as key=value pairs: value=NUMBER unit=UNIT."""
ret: value=255 unit=°
